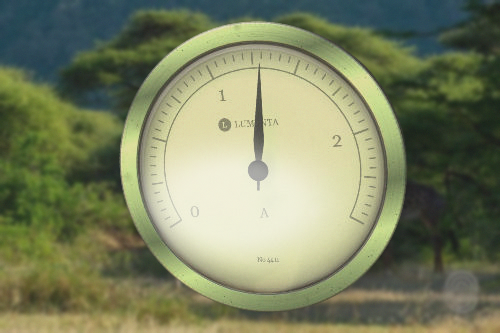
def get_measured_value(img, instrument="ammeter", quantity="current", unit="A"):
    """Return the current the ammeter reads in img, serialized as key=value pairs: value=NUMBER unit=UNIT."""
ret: value=1.3 unit=A
